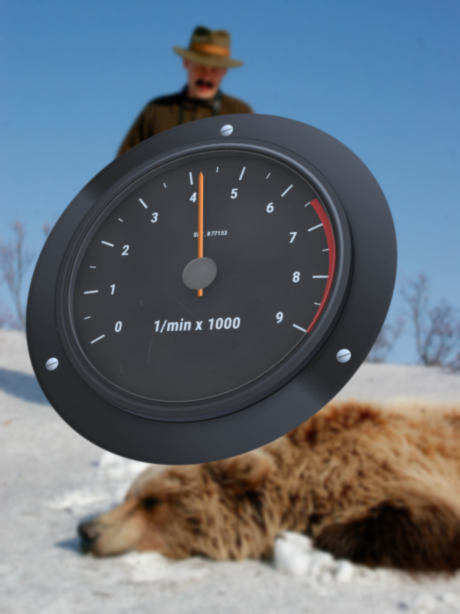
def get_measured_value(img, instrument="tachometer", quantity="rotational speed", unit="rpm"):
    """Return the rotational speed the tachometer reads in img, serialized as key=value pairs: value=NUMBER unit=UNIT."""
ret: value=4250 unit=rpm
